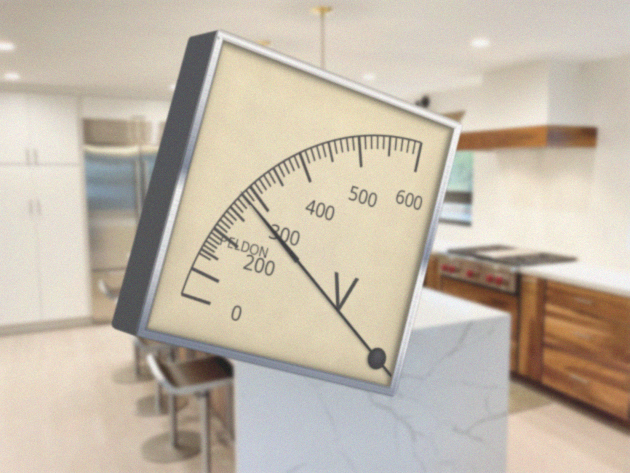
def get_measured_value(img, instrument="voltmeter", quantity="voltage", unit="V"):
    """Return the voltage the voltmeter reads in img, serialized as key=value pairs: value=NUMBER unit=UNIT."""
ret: value=280 unit=V
